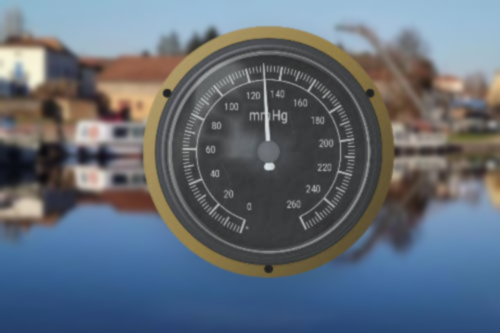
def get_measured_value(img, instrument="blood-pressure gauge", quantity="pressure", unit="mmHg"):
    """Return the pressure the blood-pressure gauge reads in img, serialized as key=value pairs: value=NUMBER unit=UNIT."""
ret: value=130 unit=mmHg
